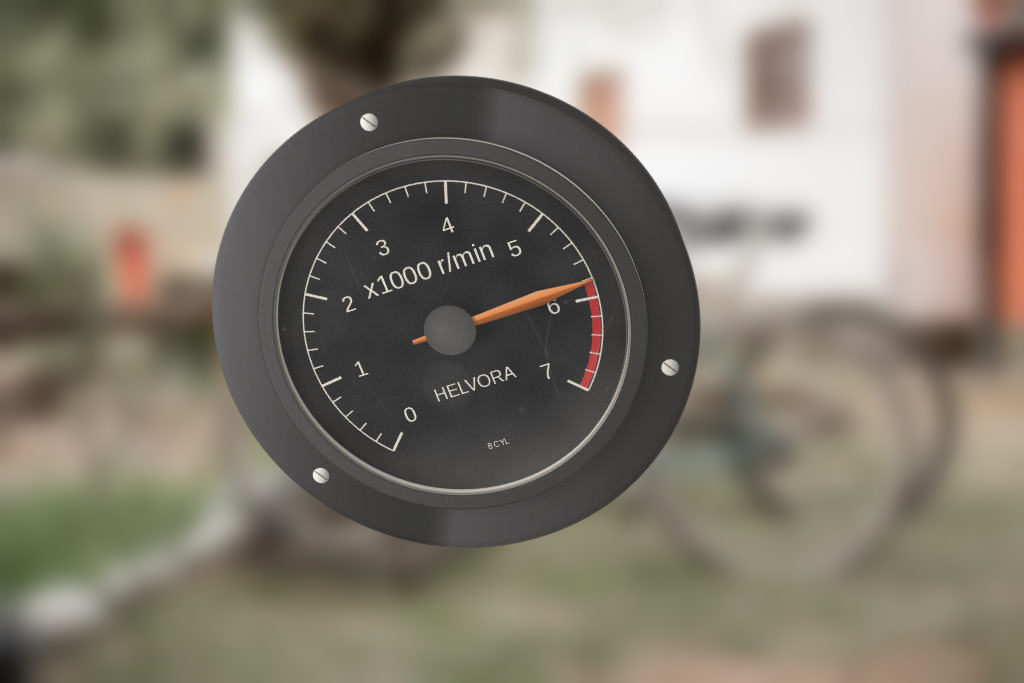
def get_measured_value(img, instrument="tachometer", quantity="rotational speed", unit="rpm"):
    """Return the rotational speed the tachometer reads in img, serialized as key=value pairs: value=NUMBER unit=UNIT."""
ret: value=5800 unit=rpm
